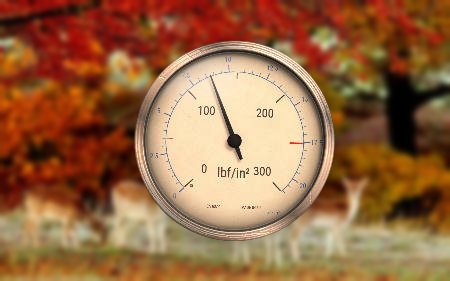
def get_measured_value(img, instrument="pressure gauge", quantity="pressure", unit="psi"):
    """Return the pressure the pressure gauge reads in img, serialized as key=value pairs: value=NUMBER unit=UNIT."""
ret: value=125 unit=psi
